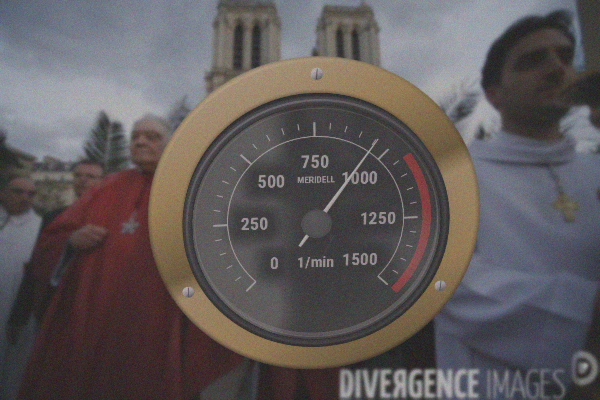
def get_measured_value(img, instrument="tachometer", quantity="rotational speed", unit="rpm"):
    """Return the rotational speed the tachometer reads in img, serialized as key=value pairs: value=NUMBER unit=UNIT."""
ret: value=950 unit=rpm
